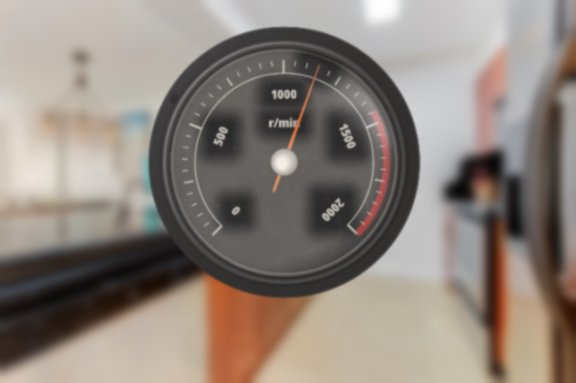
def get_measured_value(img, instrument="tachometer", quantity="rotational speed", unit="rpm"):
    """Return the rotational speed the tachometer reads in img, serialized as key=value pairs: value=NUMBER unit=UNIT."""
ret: value=1150 unit=rpm
